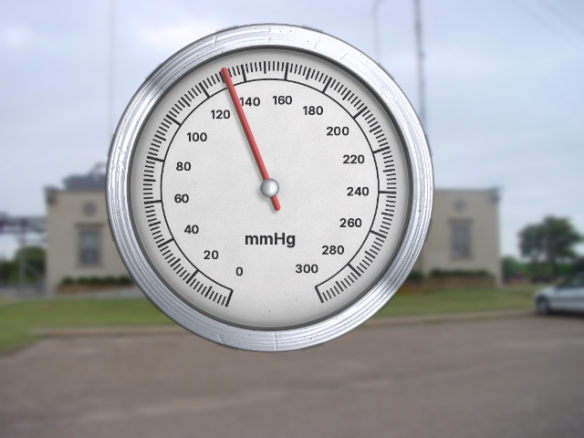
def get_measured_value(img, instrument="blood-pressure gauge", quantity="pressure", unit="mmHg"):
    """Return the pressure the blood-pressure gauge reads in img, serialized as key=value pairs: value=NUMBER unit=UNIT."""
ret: value=132 unit=mmHg
